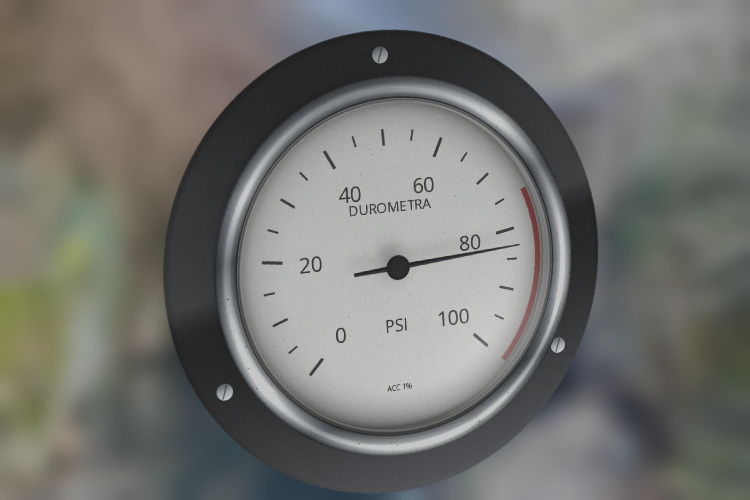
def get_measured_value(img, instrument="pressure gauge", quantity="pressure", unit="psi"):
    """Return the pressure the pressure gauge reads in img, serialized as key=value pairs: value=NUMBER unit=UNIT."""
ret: value=82.5 unit=psi
